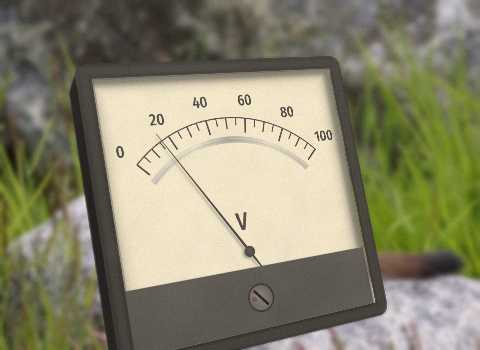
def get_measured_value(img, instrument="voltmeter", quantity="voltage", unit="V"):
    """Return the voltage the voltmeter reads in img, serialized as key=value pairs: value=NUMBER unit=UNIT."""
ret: value=15 unit=V
